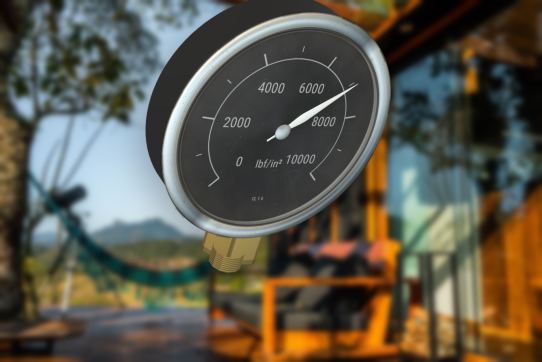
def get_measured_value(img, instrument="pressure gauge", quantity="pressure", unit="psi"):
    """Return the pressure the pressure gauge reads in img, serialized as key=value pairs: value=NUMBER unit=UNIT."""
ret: value=7000 unit=psi
